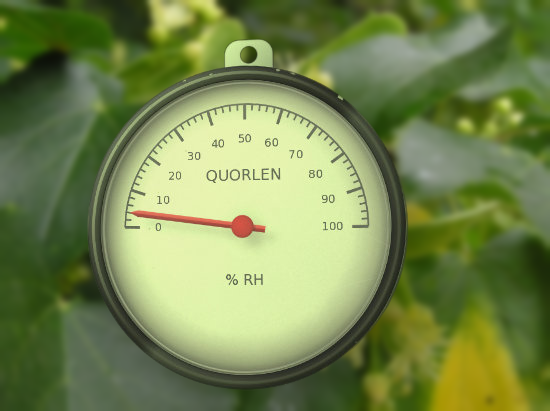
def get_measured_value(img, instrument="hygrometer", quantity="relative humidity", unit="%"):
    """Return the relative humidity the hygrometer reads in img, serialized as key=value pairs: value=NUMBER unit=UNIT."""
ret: value=4 unit=%
